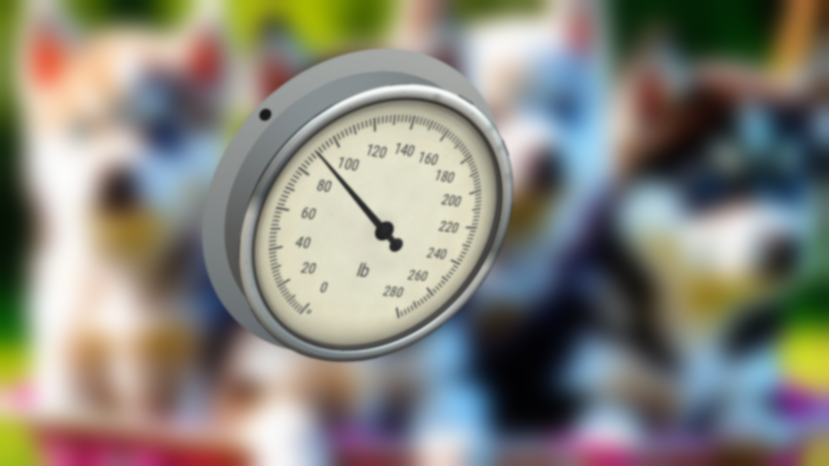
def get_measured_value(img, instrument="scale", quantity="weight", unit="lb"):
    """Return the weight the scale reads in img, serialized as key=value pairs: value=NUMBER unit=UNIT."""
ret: value=90 unit=lb
